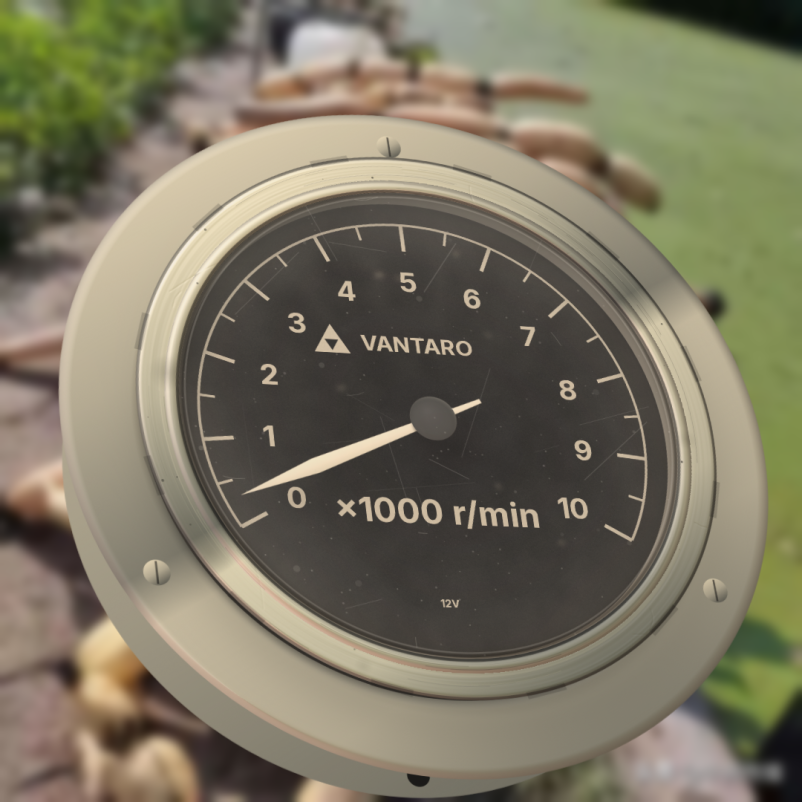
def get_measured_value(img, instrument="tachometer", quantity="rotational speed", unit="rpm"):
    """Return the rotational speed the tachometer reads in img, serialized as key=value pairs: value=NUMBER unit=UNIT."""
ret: value=250 unit=rpm
